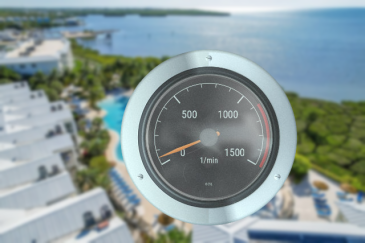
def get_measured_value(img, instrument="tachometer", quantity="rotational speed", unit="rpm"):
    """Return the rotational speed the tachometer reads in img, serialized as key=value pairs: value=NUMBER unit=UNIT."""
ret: value=50 unit=rpm
